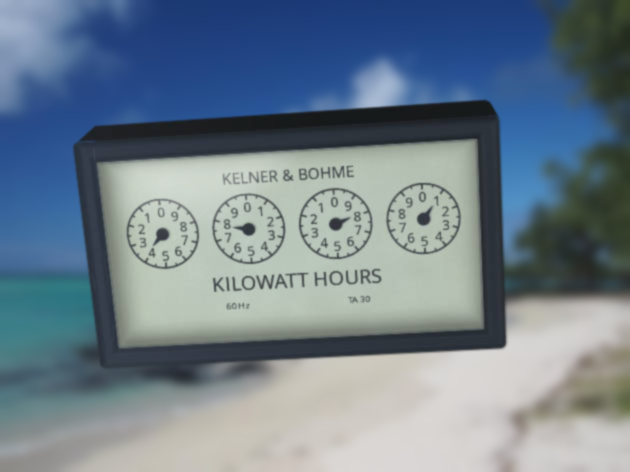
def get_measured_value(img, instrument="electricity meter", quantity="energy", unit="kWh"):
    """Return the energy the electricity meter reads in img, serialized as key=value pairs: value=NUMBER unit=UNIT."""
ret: value=3781 unit=kWh
